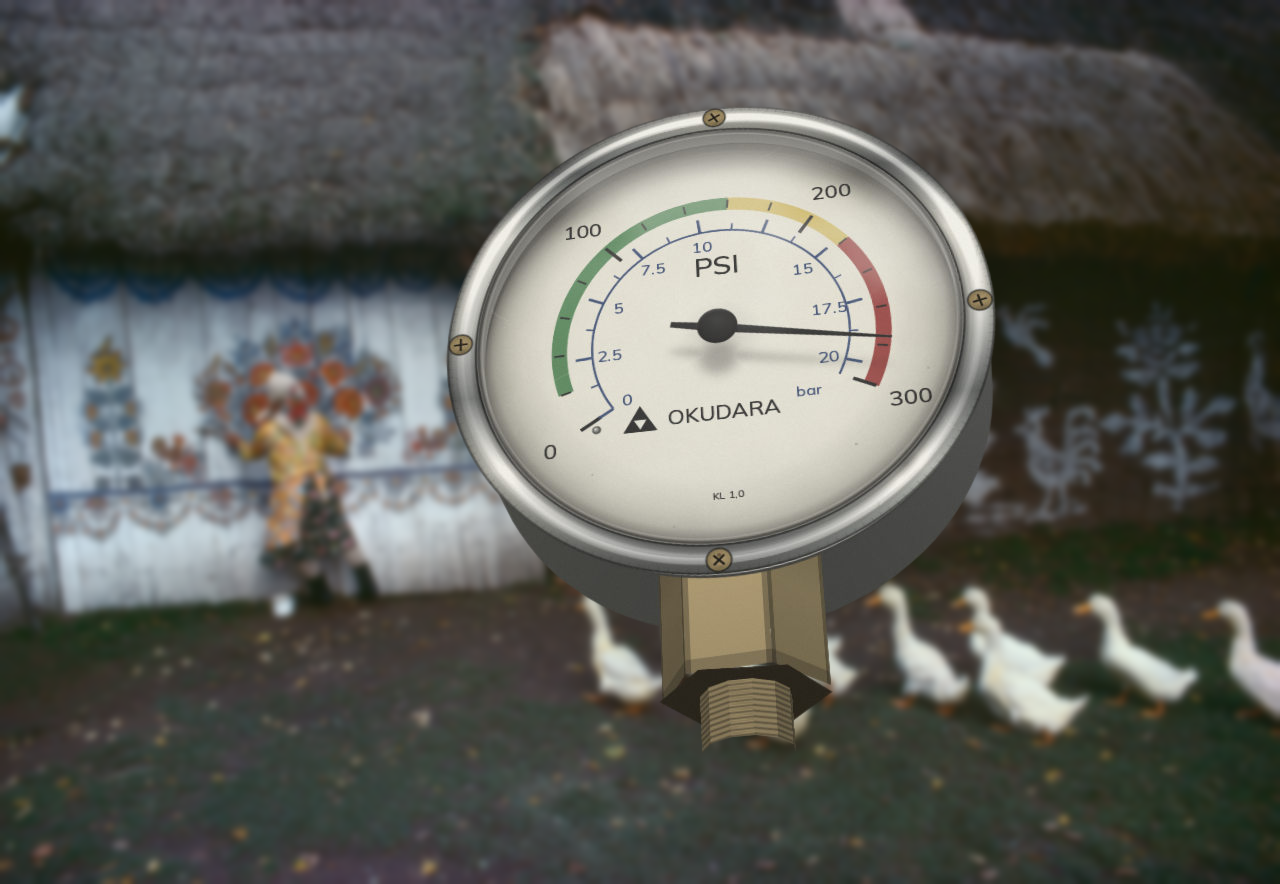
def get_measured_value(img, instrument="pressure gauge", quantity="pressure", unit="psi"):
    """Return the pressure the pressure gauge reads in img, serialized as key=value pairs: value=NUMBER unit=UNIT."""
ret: value=280 unit=psi
